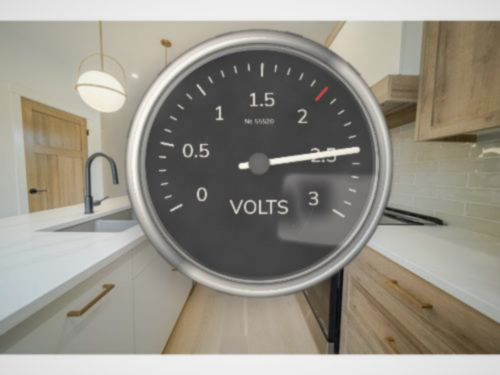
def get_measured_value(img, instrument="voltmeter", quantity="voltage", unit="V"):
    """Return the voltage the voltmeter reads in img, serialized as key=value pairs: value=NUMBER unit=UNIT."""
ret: value=2.5 unit=V
